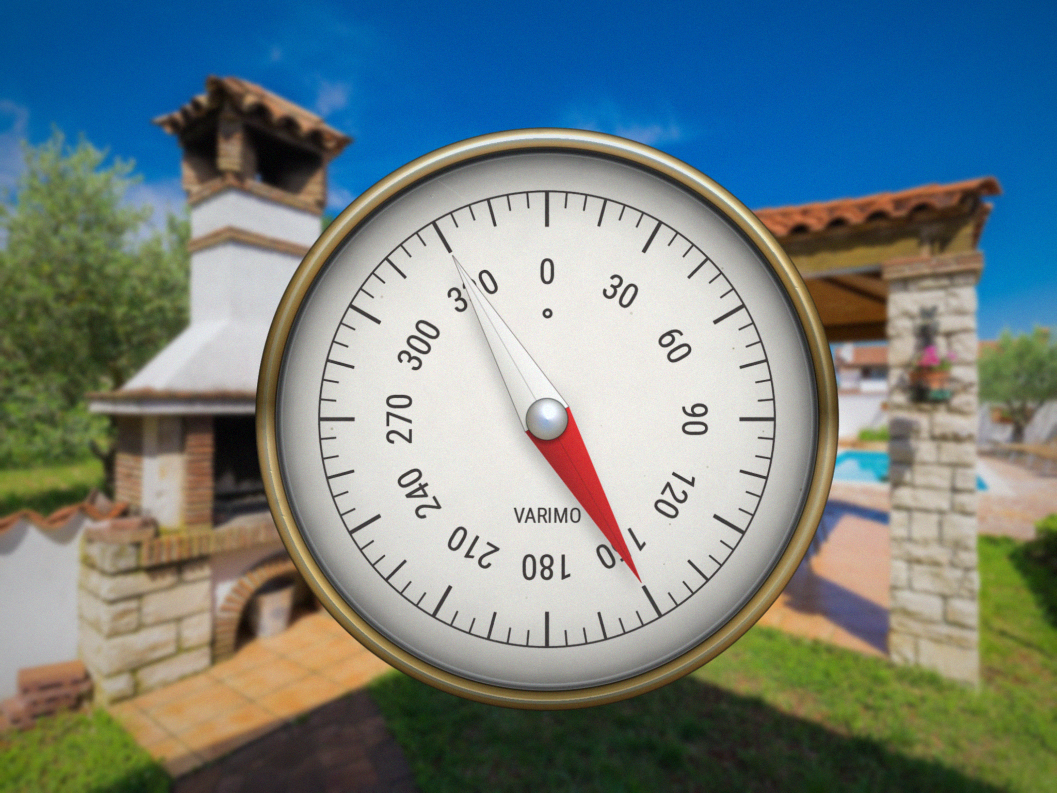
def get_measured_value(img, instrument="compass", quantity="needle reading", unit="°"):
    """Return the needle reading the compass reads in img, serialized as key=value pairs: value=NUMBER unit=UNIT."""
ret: value=150 unit=°
